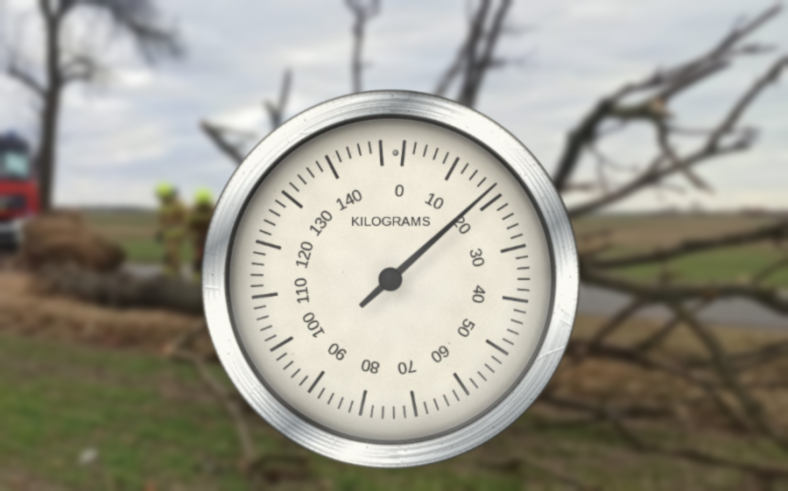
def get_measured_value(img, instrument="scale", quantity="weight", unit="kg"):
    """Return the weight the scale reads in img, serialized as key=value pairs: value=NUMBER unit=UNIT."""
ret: value=18 unit=kg
